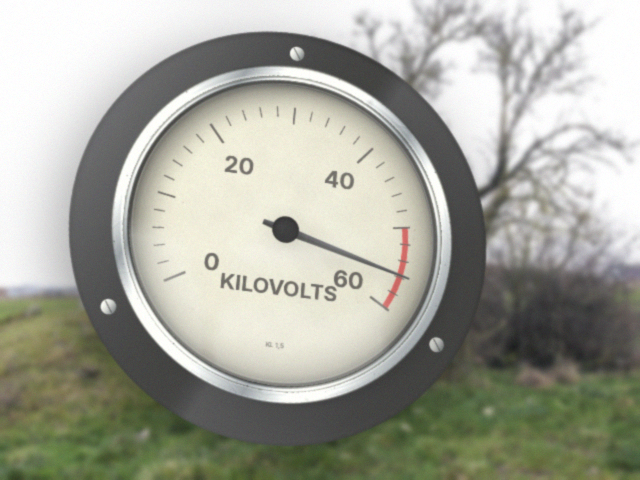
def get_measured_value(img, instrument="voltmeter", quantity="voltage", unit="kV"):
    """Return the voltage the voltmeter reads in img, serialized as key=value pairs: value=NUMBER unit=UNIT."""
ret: value=56 unit=kV
